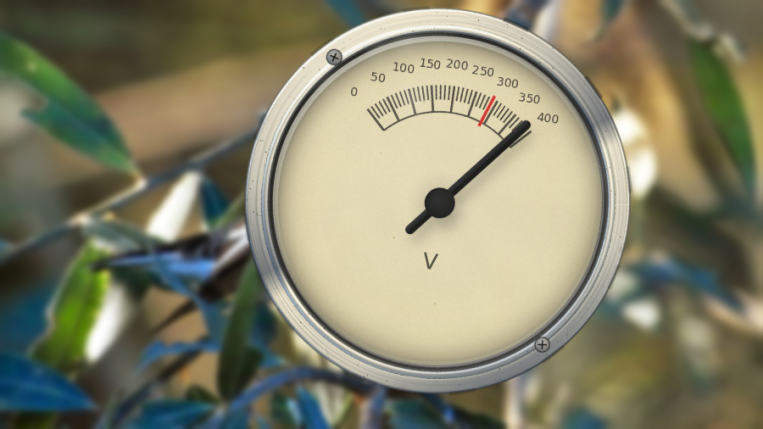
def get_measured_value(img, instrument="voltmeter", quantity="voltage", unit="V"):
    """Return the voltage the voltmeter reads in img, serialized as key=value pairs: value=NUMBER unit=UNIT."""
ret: value=380 unit=V
